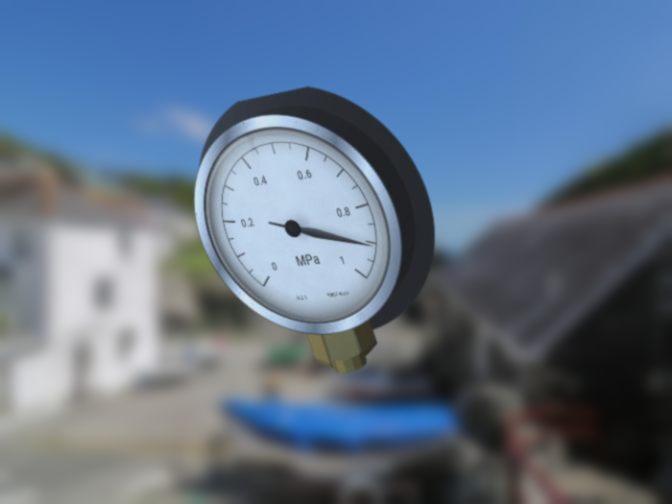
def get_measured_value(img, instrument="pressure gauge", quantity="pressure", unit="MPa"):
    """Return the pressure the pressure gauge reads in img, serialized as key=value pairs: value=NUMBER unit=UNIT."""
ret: value=0.9 unit=MPa
